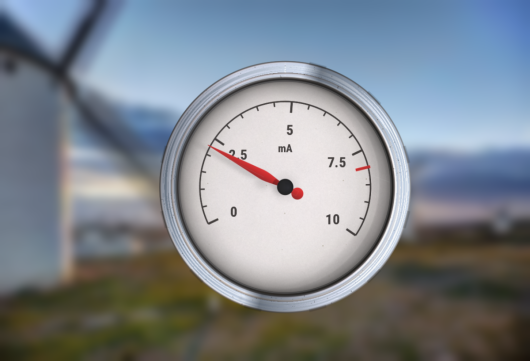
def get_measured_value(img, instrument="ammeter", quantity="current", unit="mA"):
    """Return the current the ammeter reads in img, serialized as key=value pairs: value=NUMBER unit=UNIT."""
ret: value=2.25 unit=mA
